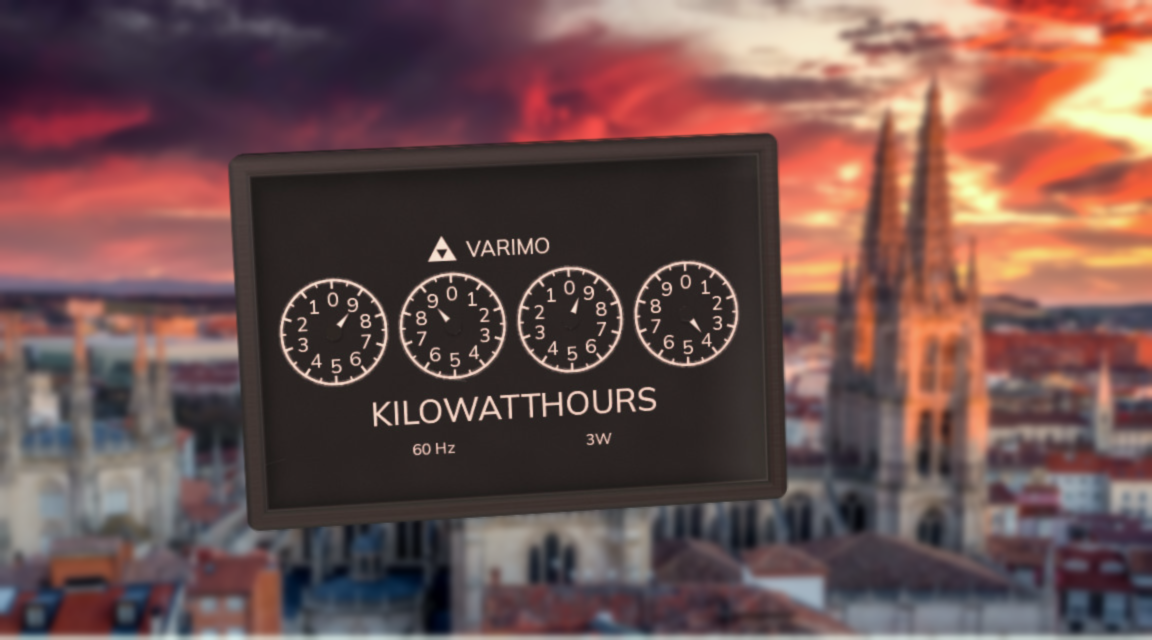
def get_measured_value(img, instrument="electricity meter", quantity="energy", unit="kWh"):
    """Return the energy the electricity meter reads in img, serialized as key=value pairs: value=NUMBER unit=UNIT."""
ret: value=8894 unit=kWh
